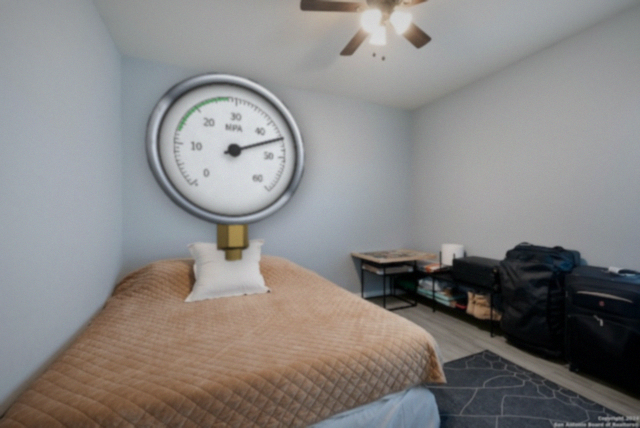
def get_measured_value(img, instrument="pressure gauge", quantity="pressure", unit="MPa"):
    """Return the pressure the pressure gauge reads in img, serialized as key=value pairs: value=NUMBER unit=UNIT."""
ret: value=45 unit=MPa
